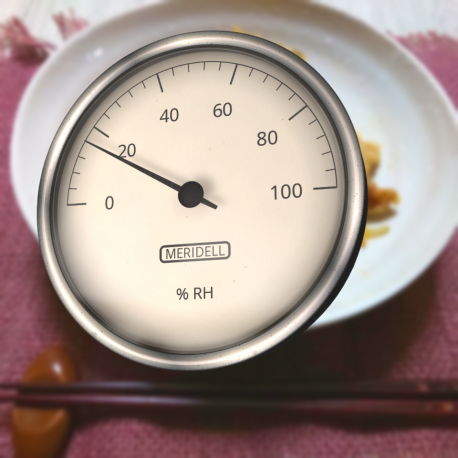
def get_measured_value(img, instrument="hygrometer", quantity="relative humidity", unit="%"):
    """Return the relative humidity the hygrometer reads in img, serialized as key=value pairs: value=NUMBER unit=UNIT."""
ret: value=16 unit=%
